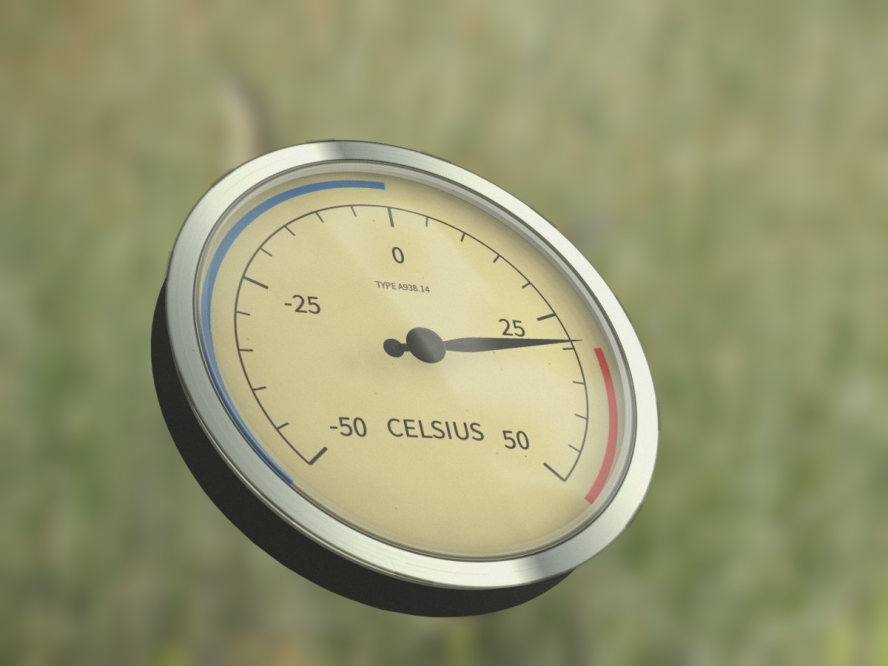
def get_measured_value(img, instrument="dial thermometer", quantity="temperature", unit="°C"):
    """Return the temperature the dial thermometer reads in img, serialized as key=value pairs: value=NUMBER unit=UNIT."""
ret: value=30 unit=°C
